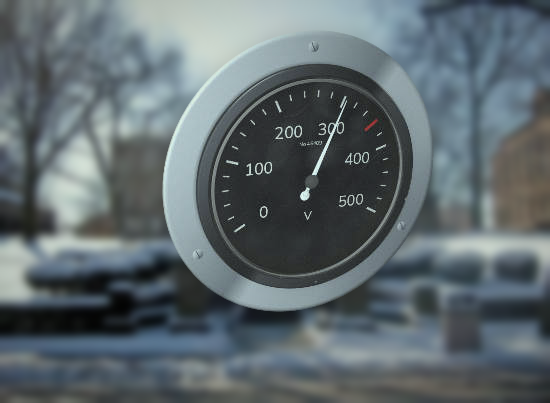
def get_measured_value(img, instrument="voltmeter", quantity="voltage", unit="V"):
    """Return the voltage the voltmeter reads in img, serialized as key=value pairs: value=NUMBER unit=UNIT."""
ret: value=300 unit=V
